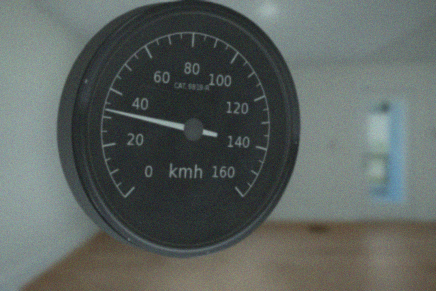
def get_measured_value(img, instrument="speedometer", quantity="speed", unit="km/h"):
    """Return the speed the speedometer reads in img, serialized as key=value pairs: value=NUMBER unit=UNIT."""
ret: value=32.5 unit=km/h
